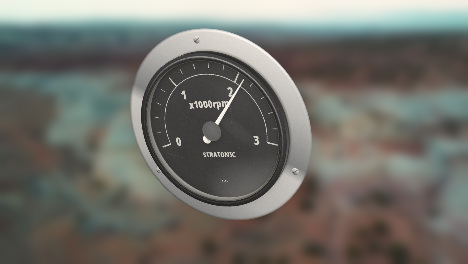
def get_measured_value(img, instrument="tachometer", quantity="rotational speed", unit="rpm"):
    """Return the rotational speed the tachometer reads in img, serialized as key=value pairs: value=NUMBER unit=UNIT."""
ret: value=2100 unit=rpm
